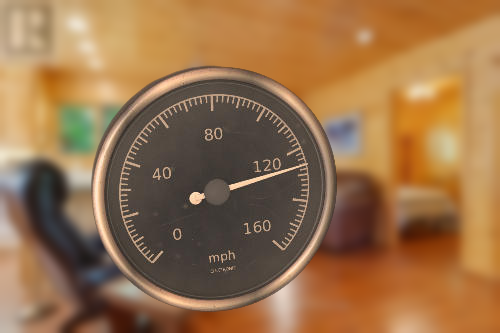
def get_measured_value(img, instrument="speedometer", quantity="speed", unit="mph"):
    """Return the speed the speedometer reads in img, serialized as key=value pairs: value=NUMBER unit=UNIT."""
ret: value=126 unit=mph
